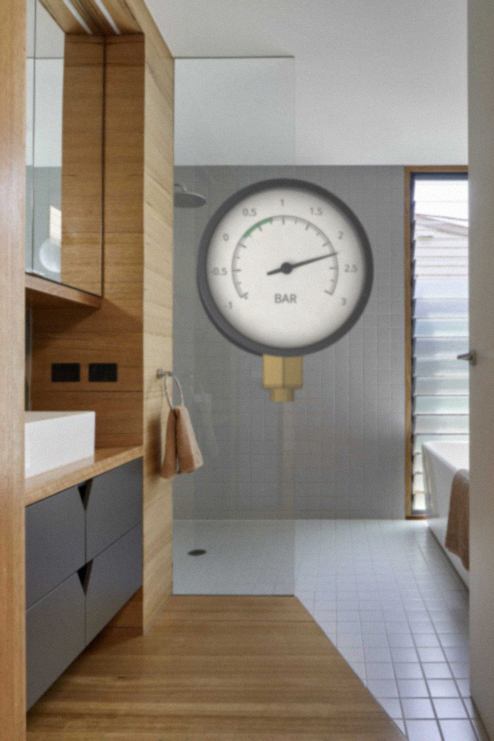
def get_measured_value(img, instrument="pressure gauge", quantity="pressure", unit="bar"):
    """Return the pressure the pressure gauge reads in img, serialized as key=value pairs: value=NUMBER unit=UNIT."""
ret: value=2.25 unit=bar
